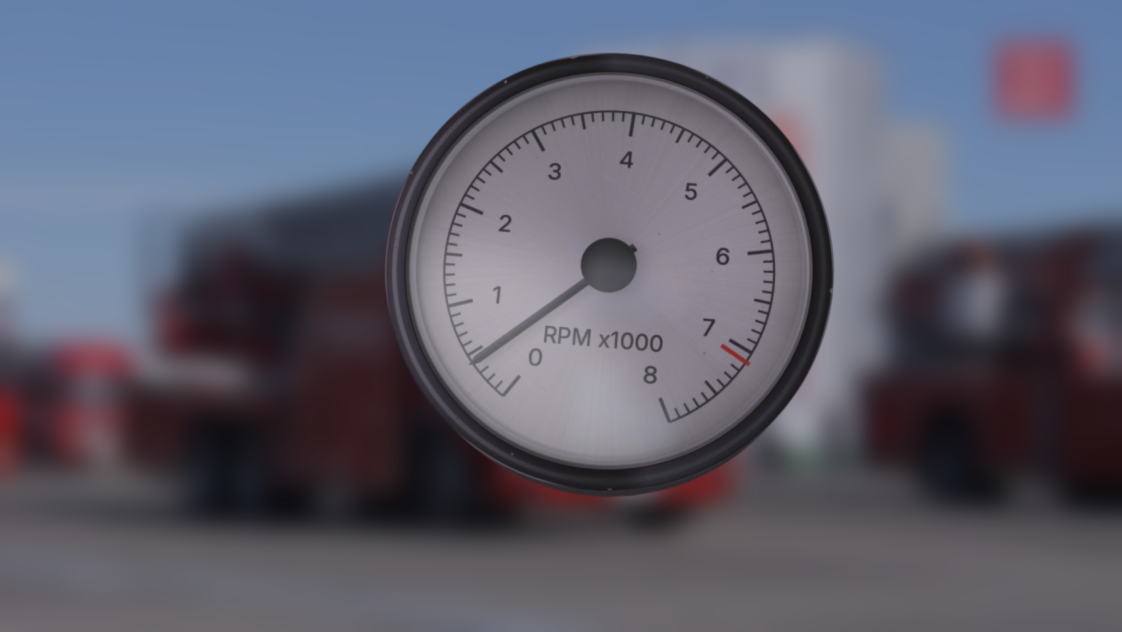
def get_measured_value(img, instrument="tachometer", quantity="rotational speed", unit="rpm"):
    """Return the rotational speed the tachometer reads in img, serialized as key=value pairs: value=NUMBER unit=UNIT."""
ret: value=400 unit=rpm
